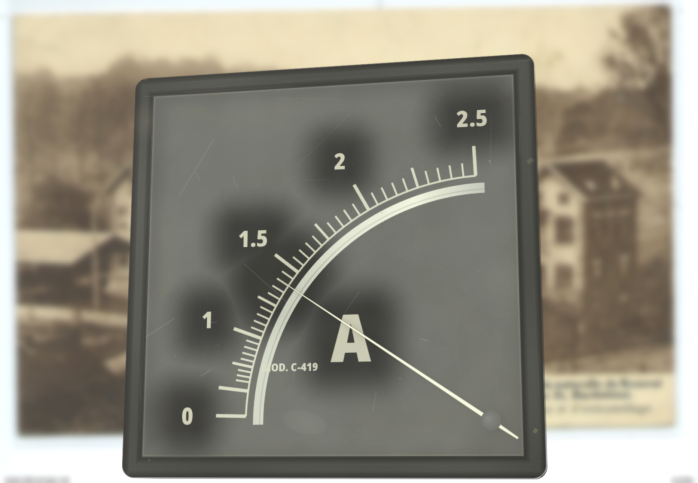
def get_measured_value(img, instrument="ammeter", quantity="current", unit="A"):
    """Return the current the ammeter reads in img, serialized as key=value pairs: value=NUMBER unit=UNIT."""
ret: value=1.4 unit=A
